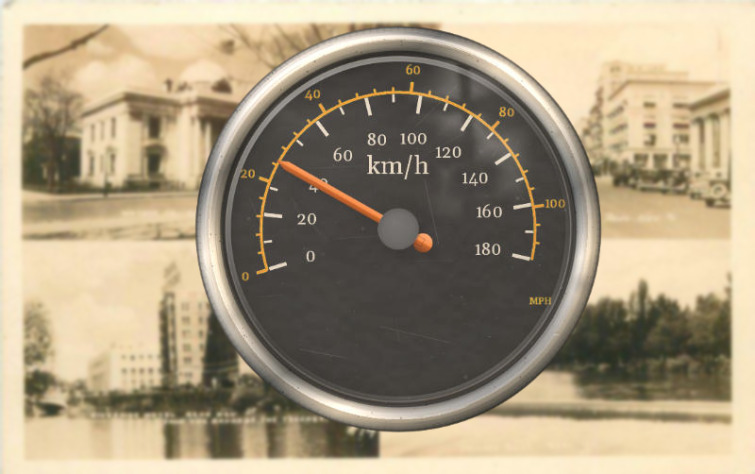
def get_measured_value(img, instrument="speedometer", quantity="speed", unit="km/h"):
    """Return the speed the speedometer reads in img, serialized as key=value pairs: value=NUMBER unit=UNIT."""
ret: value=40 unit=km/h
